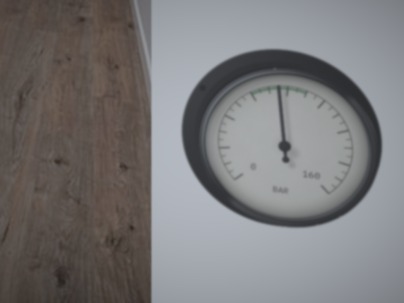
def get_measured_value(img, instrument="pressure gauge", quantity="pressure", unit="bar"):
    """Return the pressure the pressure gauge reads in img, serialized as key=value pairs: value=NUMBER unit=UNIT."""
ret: value=75 unit=bar
